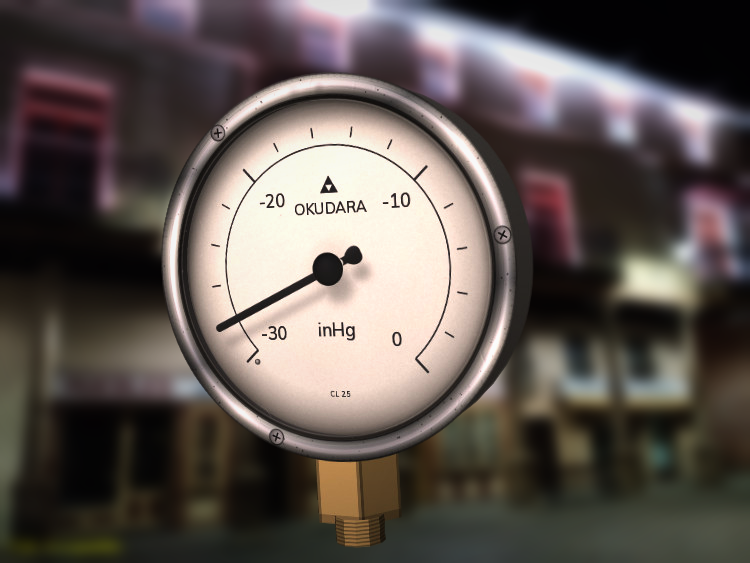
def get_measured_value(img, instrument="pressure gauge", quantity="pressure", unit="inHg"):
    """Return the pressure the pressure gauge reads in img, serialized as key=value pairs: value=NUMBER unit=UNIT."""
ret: value=-28 unit=inHg
